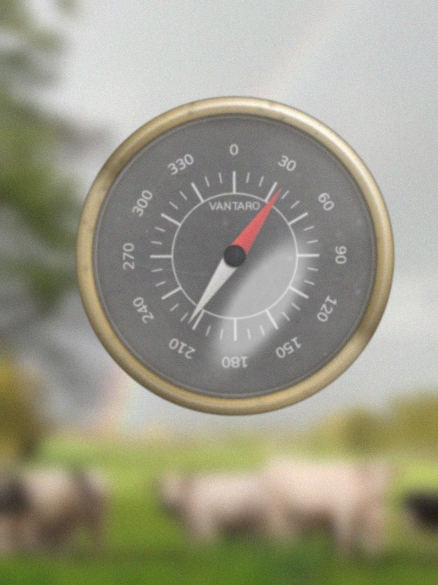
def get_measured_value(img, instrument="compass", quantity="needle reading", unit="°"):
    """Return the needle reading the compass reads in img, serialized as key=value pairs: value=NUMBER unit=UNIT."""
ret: value=35 unit=°
